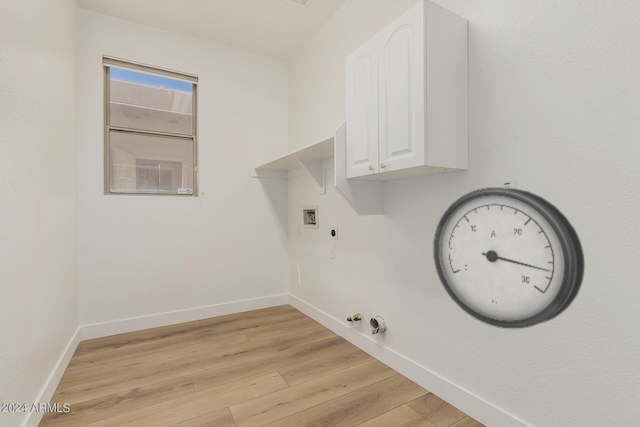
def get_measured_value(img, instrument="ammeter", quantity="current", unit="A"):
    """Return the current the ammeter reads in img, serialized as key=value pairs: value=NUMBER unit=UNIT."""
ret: value=27 unit=A
